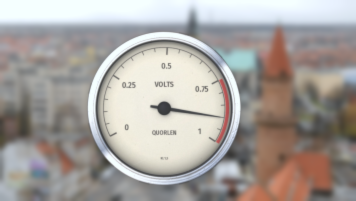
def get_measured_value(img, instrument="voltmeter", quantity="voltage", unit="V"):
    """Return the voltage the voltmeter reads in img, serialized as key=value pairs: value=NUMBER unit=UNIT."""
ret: value=0.9 unit=V
